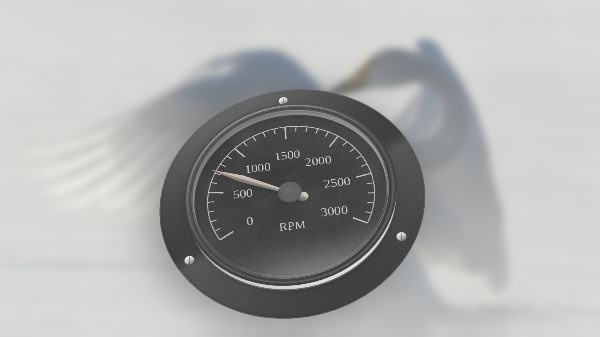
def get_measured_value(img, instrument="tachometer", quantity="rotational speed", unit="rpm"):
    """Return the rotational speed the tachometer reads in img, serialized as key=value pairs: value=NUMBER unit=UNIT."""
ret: value=700 unit=rpm
